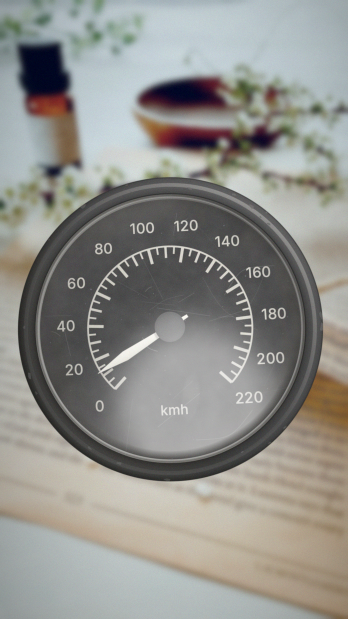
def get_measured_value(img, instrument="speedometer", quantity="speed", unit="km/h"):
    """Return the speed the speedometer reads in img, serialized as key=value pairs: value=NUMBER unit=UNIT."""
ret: value=12.5 unit=km/h
